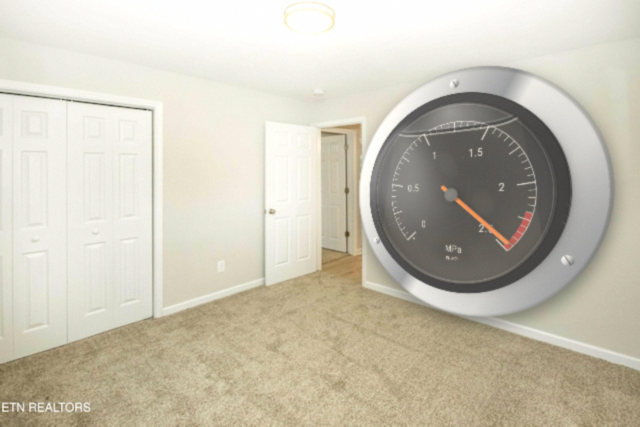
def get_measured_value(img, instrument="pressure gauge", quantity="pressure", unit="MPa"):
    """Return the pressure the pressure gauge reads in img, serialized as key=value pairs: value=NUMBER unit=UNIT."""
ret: value=2.45 unit=MPa
